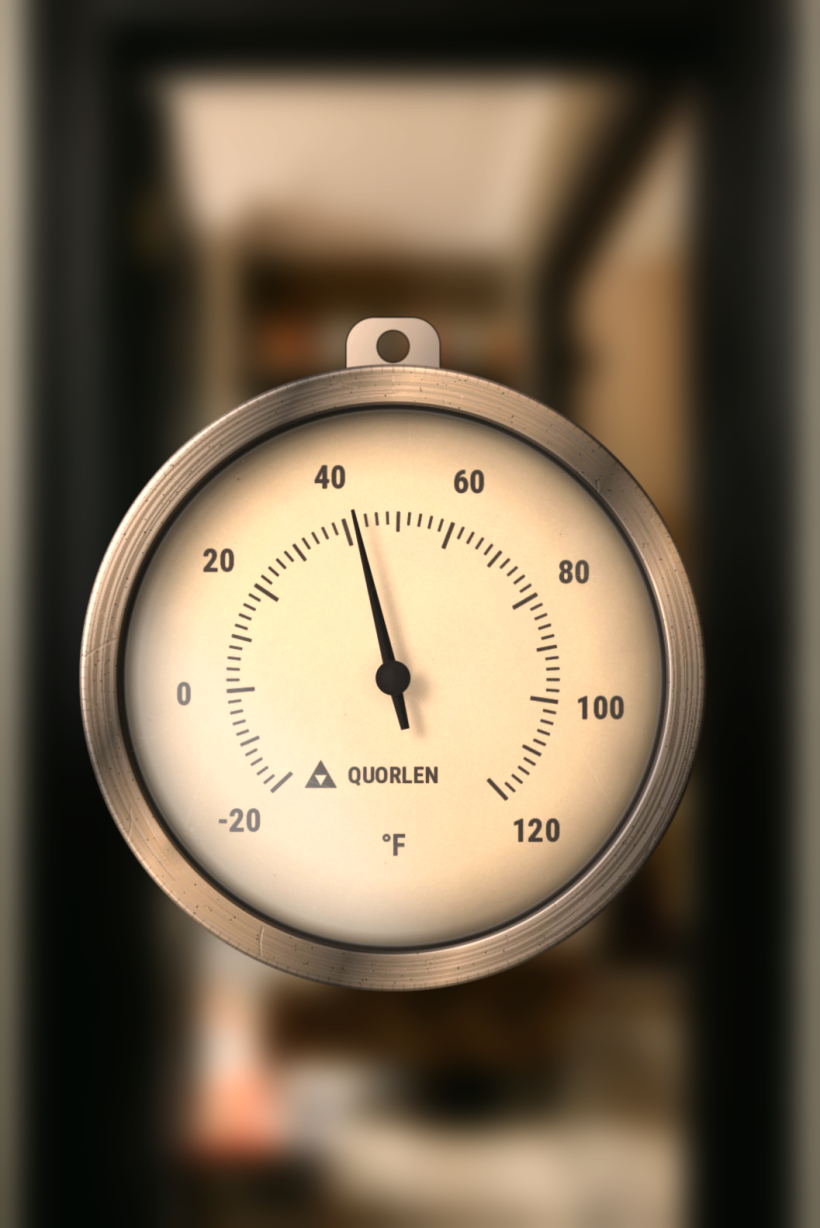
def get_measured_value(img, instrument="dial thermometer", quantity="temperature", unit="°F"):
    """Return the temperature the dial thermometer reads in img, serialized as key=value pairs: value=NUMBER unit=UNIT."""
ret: value=42 unit=°F
